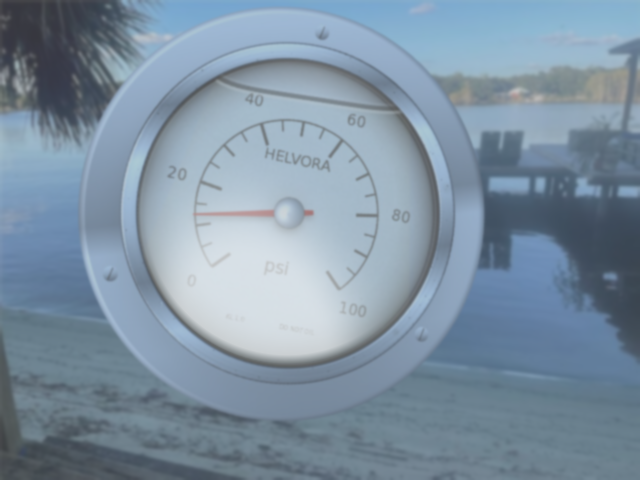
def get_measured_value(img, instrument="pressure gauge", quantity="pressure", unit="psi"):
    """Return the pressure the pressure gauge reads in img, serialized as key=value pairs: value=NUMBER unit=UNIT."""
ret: value=12.5 unit=psi
